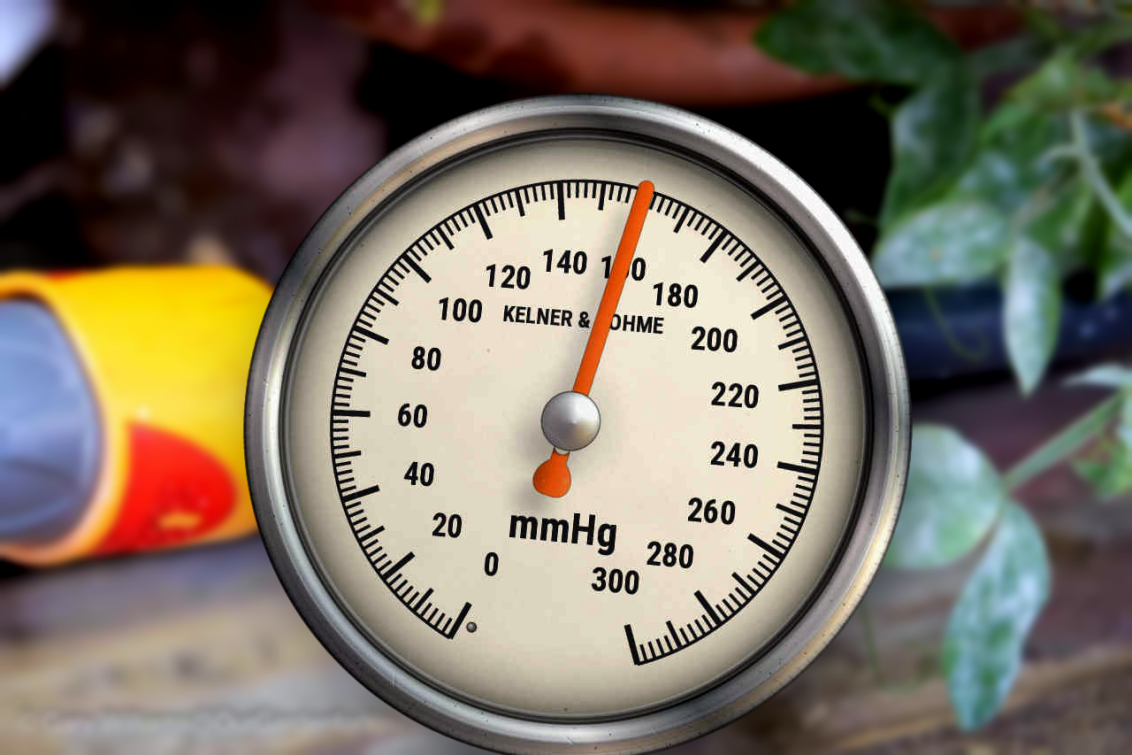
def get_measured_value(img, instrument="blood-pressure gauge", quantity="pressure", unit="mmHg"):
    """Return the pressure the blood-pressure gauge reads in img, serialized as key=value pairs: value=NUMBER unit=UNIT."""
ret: value=160 unit=mmHg
